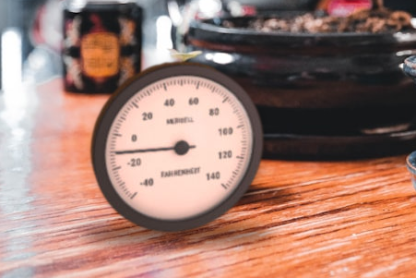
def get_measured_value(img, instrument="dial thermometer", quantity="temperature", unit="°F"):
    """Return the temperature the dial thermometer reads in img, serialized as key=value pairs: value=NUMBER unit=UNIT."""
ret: value=-10 unit=°F
